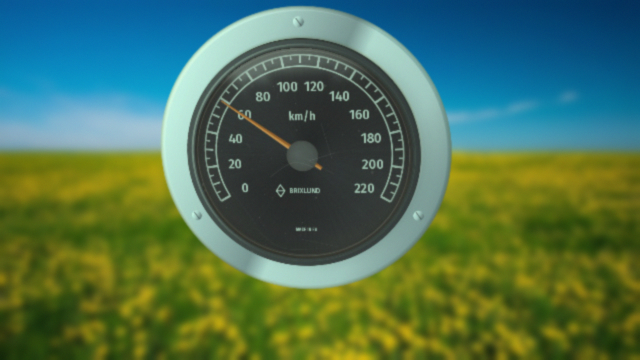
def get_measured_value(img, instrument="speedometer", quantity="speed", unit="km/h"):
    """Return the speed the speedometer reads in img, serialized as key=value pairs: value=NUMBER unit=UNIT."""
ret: value=60 unit=km/h
